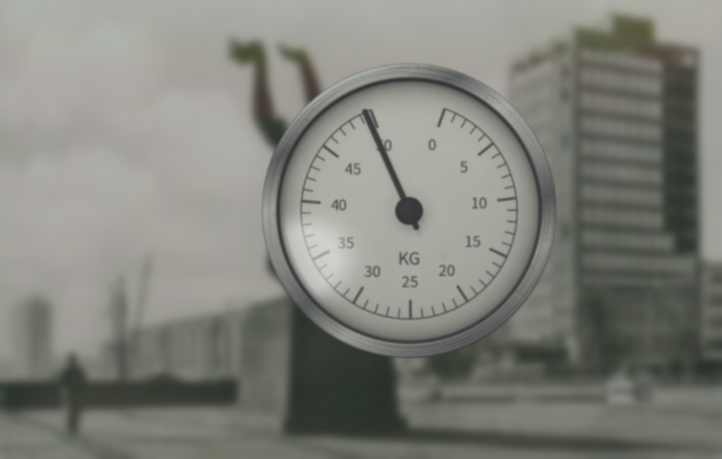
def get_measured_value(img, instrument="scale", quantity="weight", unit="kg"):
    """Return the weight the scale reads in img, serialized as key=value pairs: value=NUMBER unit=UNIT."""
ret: value=49.5 unit=kg
